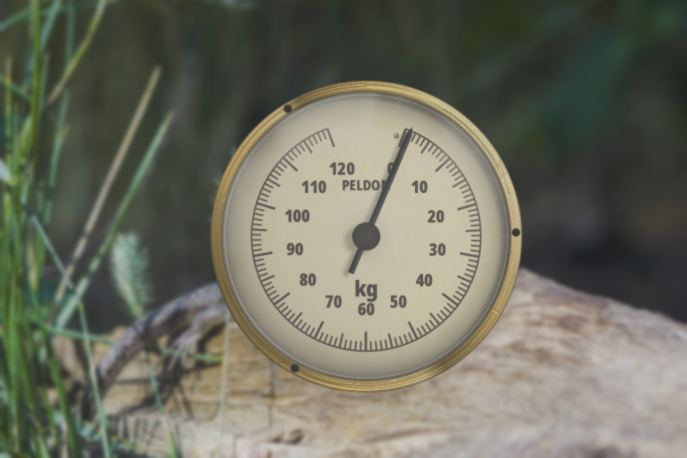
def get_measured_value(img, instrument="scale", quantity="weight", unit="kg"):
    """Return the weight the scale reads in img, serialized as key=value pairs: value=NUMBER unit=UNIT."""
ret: value=1 unit=kg
